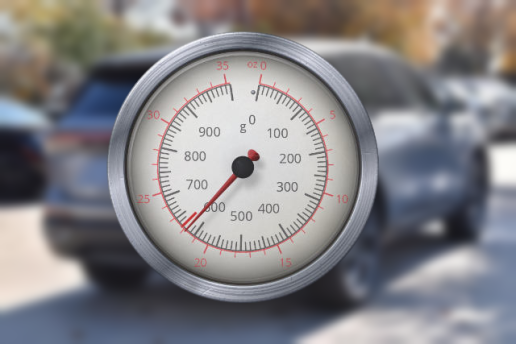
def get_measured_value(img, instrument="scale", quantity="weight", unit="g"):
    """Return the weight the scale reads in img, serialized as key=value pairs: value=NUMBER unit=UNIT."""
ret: value=620 unit=g
